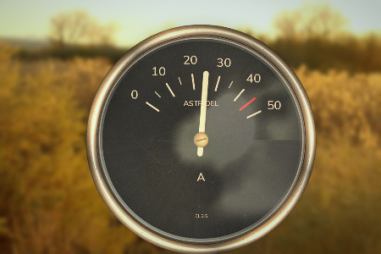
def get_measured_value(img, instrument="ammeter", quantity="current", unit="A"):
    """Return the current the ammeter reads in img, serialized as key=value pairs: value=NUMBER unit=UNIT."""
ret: value=25 unit=A
